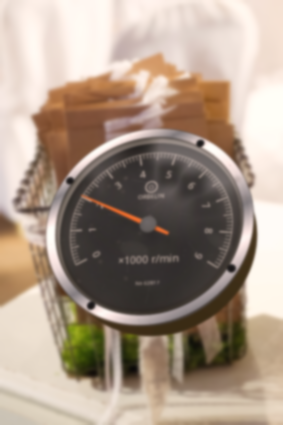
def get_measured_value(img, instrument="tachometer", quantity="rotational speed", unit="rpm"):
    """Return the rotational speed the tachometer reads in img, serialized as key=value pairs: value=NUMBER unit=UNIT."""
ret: value=2000 unit=rpm
